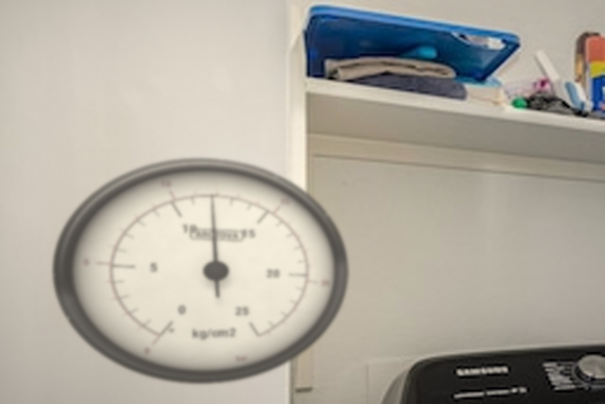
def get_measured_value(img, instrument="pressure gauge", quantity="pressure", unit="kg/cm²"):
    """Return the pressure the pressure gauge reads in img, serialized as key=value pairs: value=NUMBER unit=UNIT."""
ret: value=12 unit=kg/cm²
